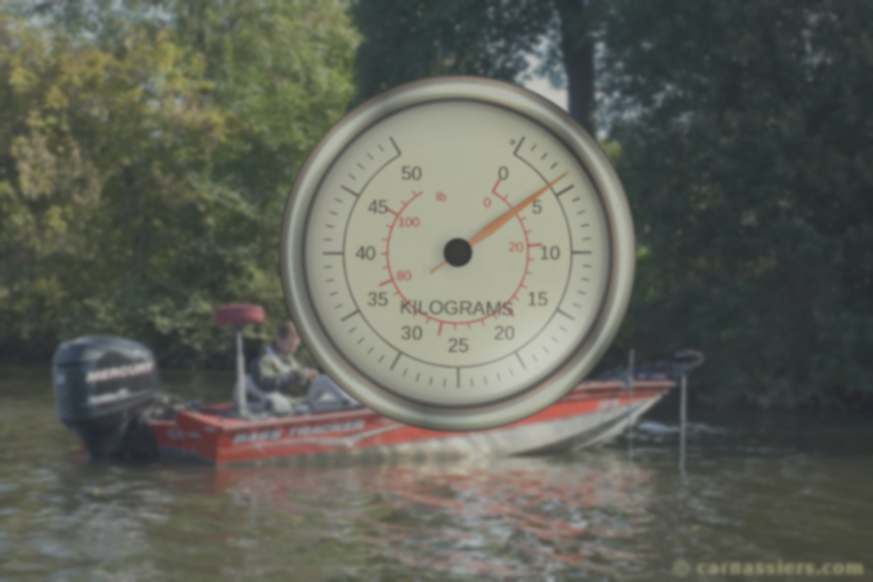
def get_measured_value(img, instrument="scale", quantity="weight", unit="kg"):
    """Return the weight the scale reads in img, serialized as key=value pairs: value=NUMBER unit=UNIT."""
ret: value=4 unit=kg
